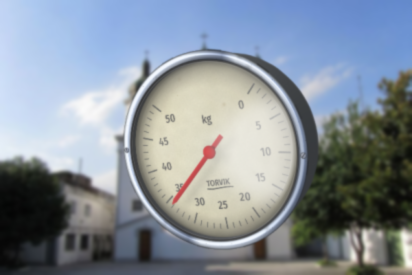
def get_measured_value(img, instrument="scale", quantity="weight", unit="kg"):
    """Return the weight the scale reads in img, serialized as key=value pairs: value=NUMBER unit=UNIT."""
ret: value=34 unit=kg
